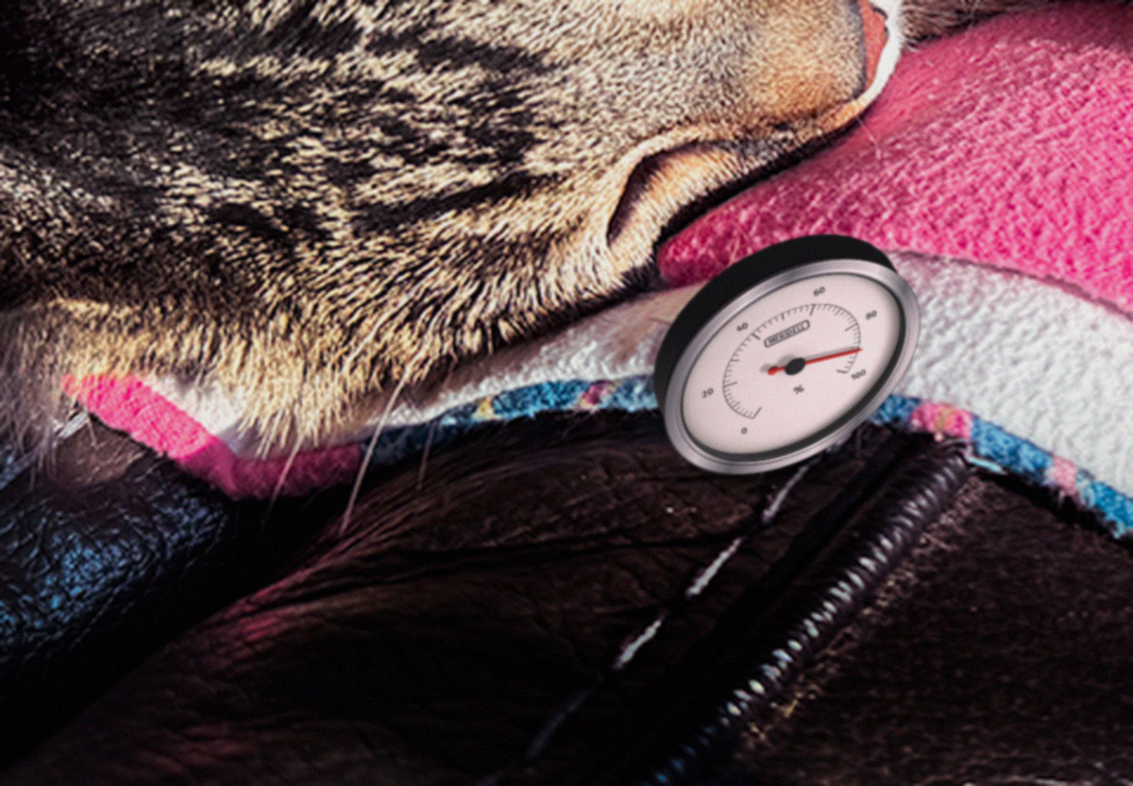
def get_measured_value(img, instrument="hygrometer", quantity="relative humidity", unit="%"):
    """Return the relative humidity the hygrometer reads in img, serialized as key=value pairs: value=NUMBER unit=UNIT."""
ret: value=90 unit=%
